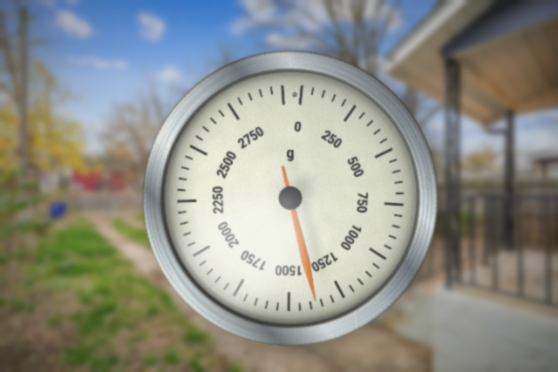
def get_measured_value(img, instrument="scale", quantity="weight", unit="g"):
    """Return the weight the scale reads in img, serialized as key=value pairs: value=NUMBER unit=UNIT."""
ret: value=1375 unit=g
